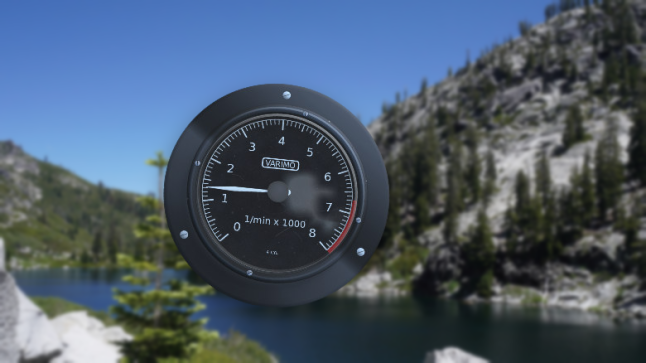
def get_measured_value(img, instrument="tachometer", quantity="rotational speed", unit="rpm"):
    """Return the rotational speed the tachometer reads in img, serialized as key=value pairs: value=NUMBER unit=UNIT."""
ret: value=1300 unit=rpm
